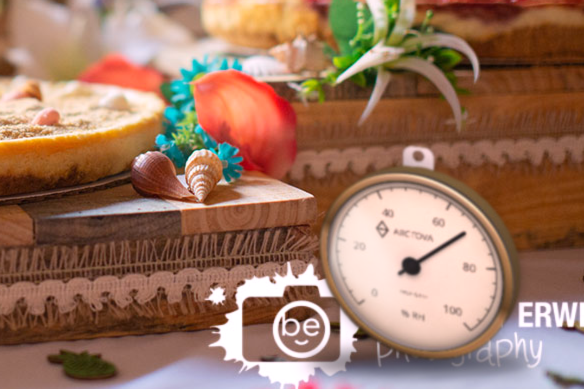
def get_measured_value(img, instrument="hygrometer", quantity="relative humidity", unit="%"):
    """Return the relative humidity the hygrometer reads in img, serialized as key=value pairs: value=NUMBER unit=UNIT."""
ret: value=68 unit=%
